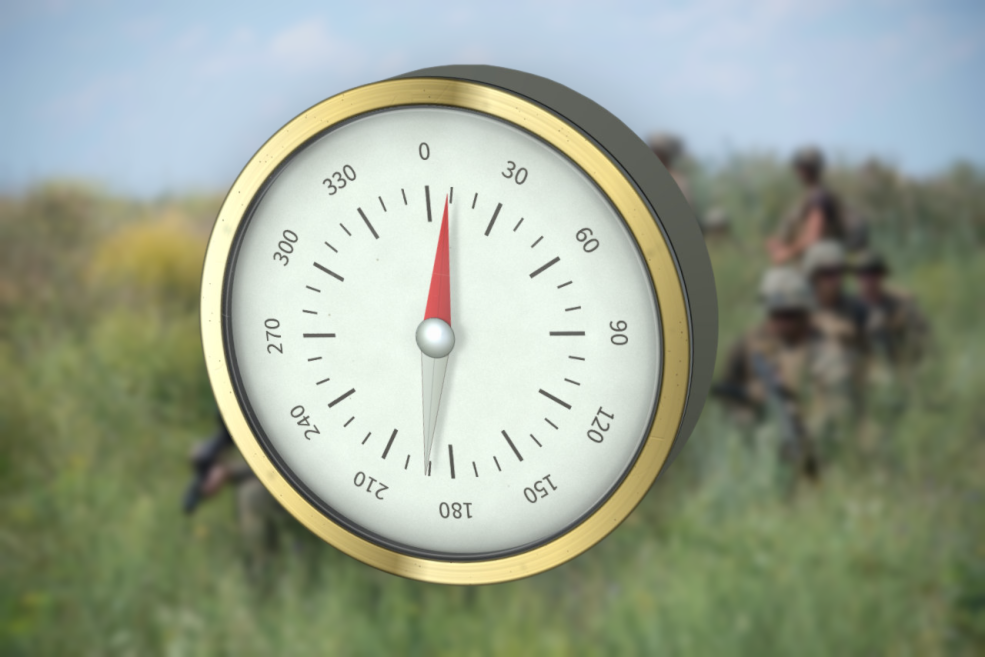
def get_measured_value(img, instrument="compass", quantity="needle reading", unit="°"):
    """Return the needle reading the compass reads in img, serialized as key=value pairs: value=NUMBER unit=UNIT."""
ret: value=10 unit=°
